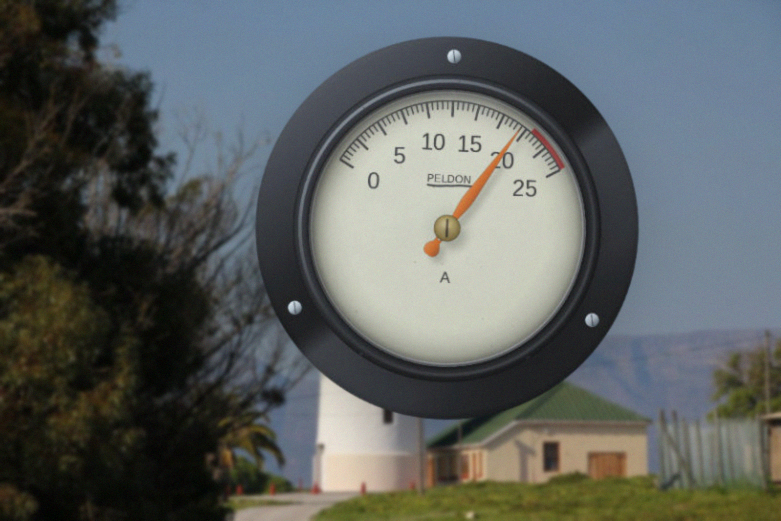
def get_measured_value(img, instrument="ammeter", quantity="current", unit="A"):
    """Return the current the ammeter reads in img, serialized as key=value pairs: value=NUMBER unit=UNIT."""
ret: value=19.5 unit=A
